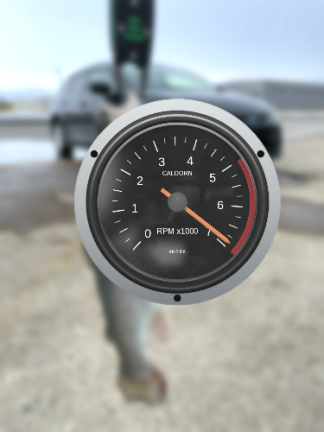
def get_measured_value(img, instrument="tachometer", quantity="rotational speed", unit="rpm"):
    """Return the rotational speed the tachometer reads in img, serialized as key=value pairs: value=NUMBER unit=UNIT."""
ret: value=6875 unit=rpm
